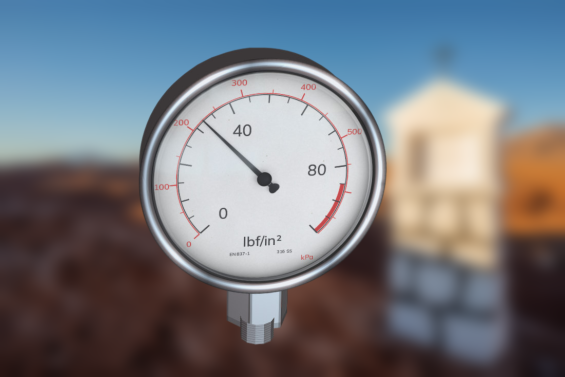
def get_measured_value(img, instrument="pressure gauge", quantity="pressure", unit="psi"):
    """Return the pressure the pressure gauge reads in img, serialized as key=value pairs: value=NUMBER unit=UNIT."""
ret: value=32.5 unit=psi
